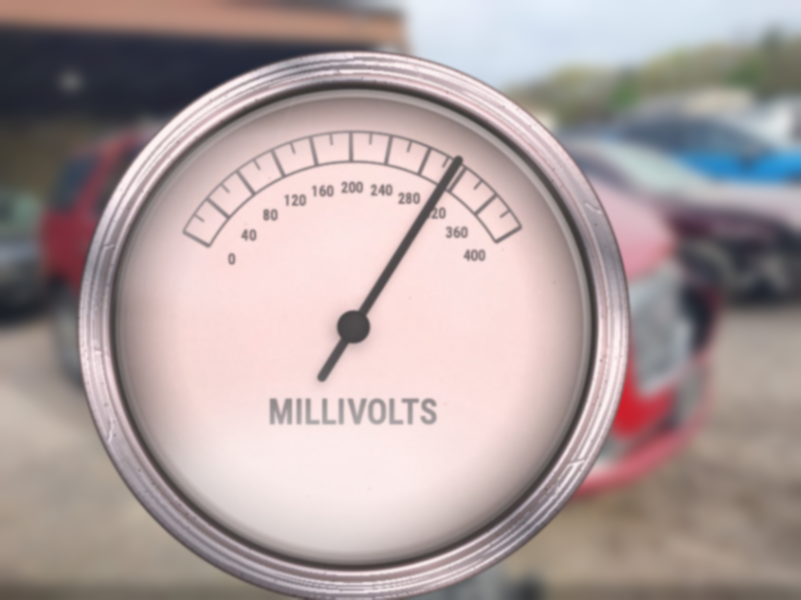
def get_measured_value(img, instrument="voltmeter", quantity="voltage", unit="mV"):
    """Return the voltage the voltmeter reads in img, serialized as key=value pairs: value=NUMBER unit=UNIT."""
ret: value=310 unit=mV
